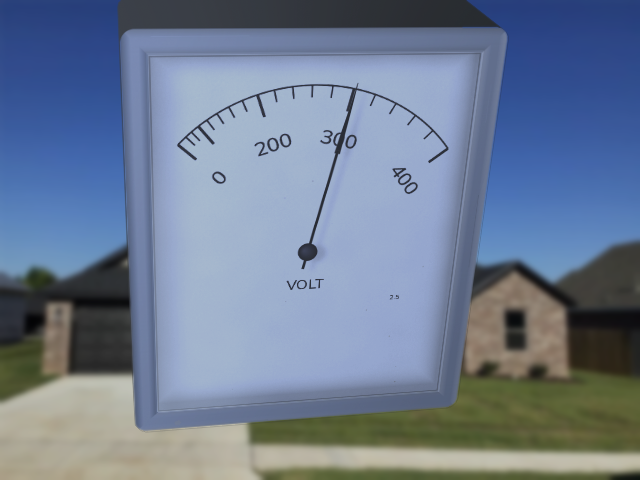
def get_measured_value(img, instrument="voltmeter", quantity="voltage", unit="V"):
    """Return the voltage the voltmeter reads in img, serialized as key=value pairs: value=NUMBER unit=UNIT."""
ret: value=300 unit=V
